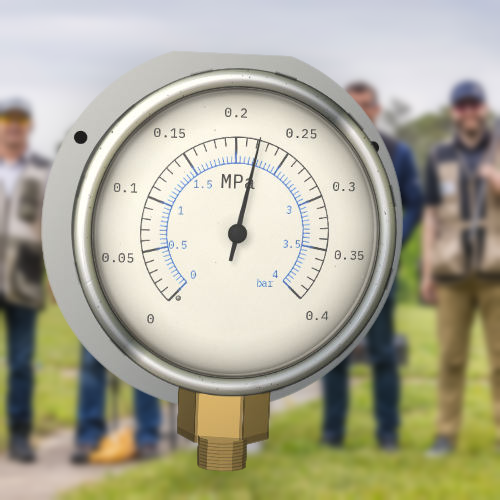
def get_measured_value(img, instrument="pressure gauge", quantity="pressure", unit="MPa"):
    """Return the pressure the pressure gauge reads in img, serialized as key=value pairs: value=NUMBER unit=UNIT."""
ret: value=0.22 unit=MPa
